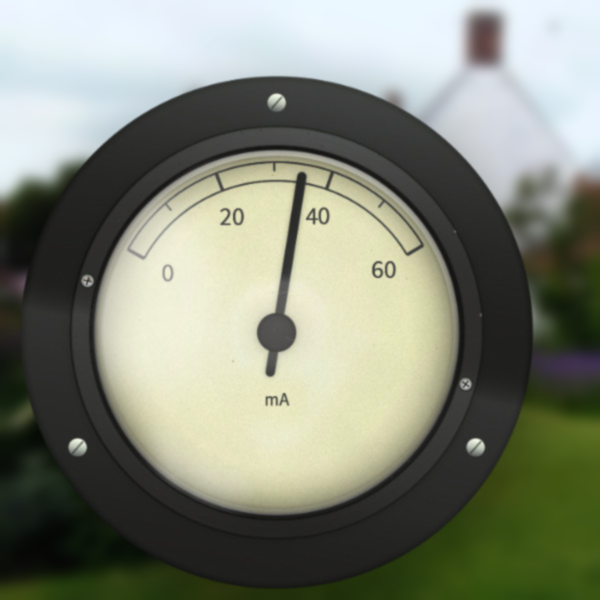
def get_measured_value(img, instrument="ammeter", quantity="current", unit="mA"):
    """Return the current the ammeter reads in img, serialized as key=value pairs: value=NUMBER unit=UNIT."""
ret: value=35 unit=mA
